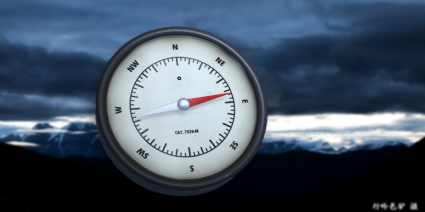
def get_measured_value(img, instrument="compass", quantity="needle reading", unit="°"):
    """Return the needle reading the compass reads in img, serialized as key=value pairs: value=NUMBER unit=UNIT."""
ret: value=80 unit=°
